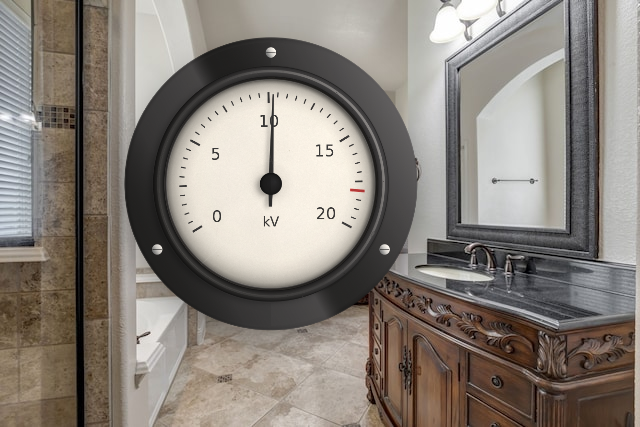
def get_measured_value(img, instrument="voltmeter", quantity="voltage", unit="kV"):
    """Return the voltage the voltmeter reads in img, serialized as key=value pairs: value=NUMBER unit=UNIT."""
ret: value=10.25 unit=kV
